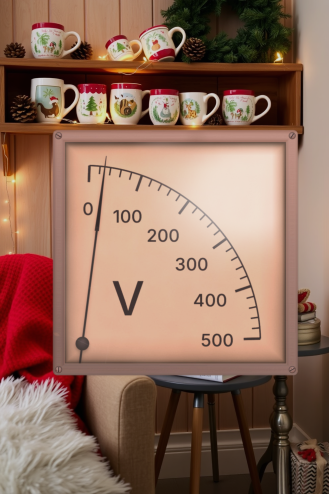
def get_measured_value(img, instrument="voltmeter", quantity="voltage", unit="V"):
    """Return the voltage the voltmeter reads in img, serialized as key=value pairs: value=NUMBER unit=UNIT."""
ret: value=30 unit=V
